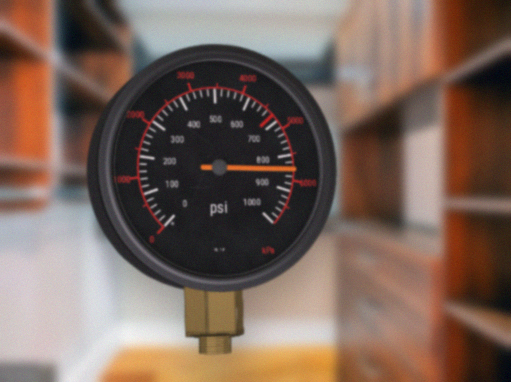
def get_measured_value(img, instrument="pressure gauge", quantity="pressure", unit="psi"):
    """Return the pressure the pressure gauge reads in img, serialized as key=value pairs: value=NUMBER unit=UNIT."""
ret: value=840 unit=psi
